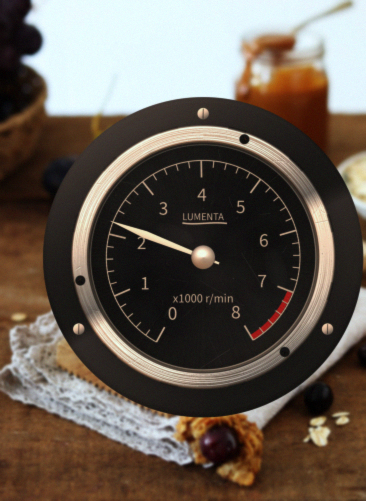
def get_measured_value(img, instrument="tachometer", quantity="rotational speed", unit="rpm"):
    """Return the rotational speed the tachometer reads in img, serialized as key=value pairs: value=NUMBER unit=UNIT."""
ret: value=2200 unit=rpm
